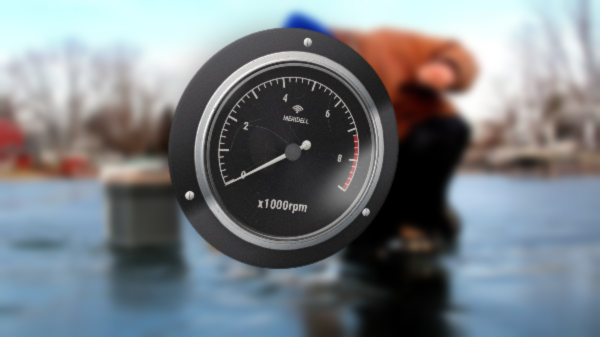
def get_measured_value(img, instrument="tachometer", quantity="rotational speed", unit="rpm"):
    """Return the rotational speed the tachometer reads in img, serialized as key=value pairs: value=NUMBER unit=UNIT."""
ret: value=0 unit=rpm
